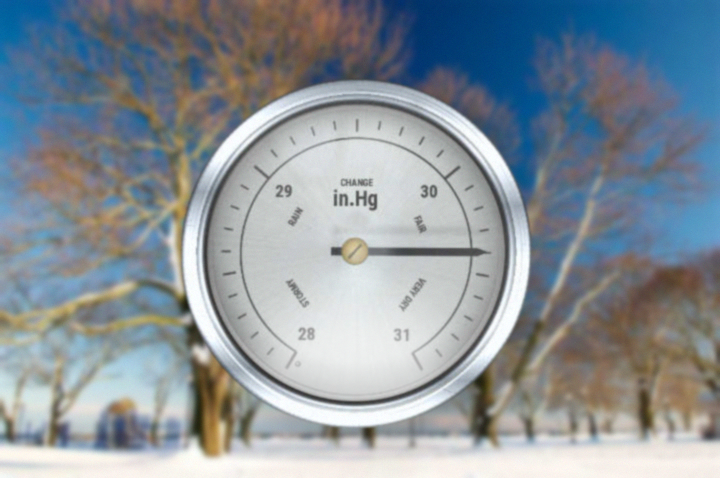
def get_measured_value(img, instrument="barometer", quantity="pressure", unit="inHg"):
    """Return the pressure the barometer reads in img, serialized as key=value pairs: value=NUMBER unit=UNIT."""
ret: value=30.4 unit=inHg
